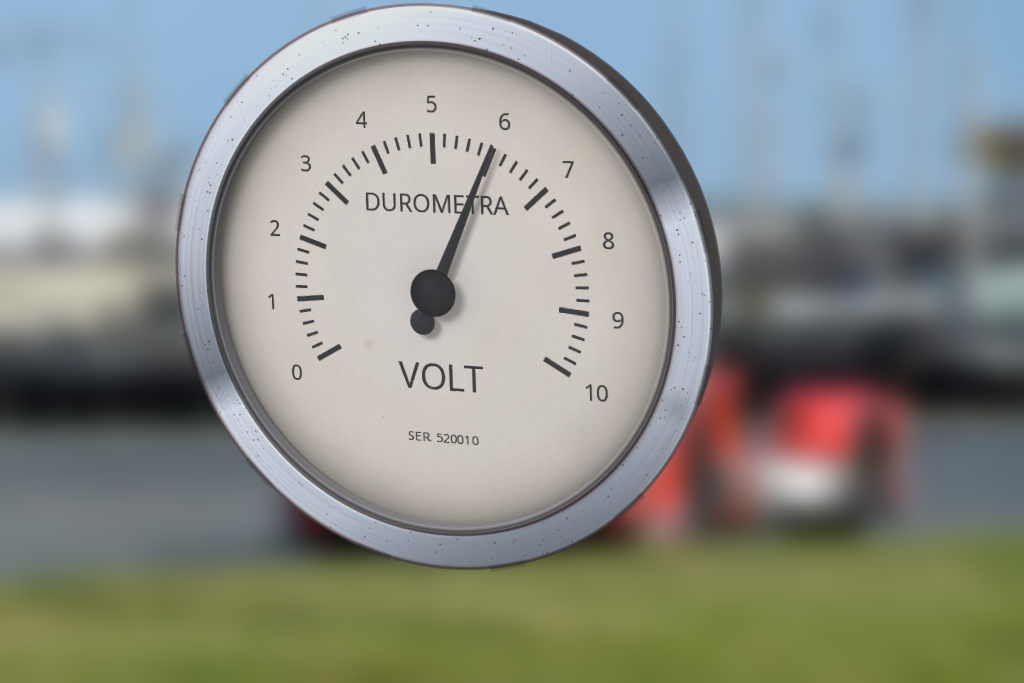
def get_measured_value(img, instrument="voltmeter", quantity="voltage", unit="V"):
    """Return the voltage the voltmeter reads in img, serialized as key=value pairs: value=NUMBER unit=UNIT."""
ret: value=6 unit=V
